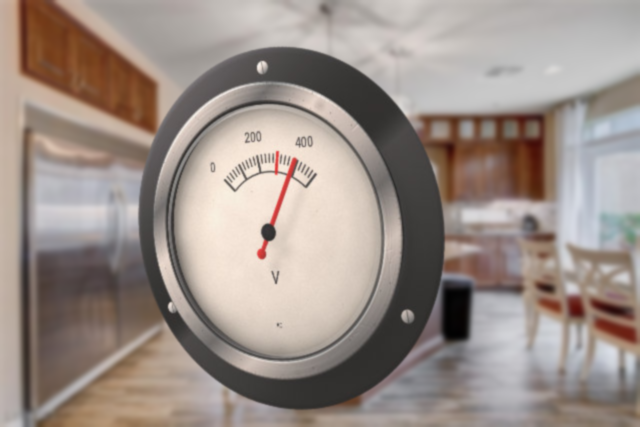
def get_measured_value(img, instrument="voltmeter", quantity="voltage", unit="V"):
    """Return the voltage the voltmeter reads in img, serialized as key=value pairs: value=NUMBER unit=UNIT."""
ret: value=400 unit=V
